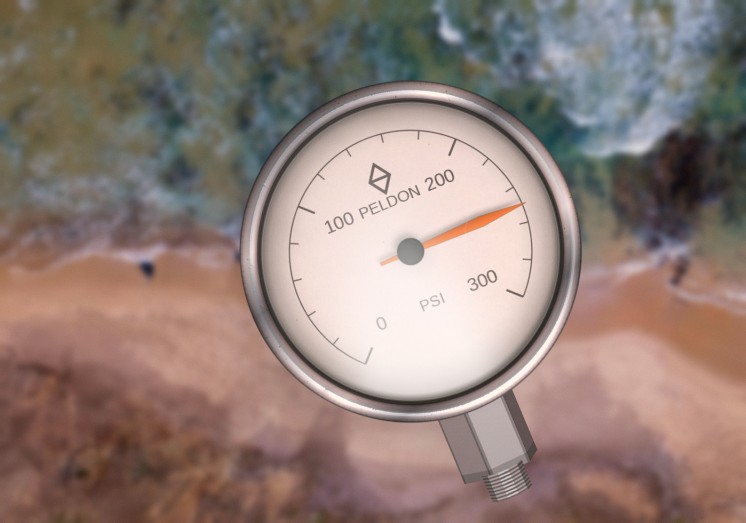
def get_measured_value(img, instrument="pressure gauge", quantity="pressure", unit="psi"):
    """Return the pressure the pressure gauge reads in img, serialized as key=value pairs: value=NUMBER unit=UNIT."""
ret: value=250 unit=psi
